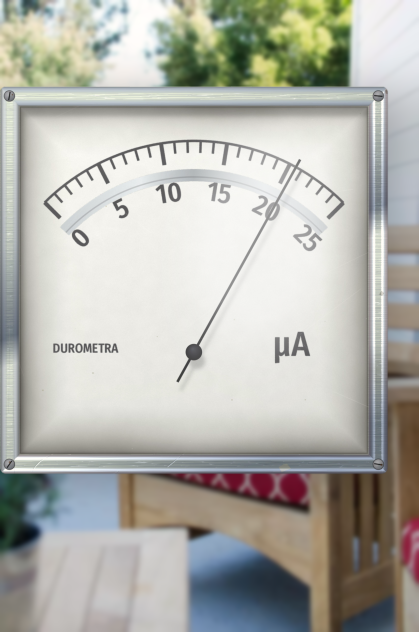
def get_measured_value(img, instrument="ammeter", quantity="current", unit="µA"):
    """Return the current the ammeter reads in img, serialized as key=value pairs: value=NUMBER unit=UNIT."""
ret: value=20.5 unit=µA
